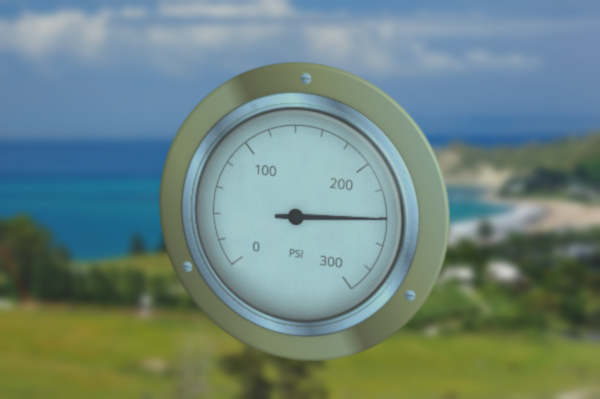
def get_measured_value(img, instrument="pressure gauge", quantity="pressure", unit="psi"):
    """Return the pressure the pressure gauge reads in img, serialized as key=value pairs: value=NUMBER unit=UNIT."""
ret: value=240 unit=psi
